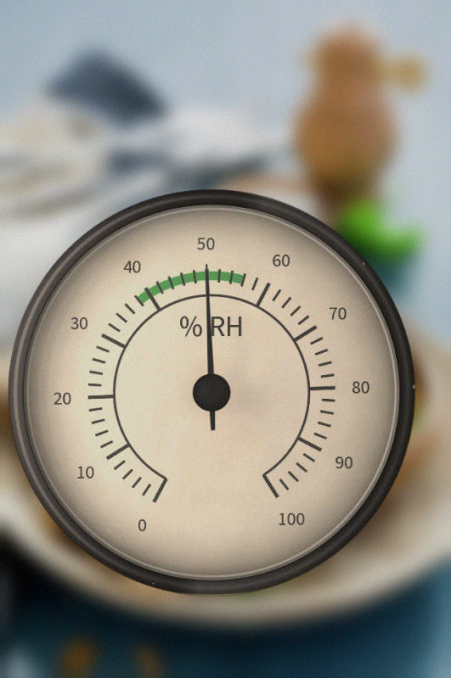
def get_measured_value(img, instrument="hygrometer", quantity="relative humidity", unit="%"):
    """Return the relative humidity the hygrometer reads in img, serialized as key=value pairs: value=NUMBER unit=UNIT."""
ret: value=50 unit=%
